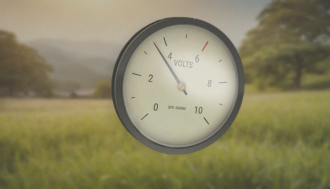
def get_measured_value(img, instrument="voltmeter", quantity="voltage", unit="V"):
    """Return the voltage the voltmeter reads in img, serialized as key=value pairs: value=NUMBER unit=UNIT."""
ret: value=3.5 unit=V
